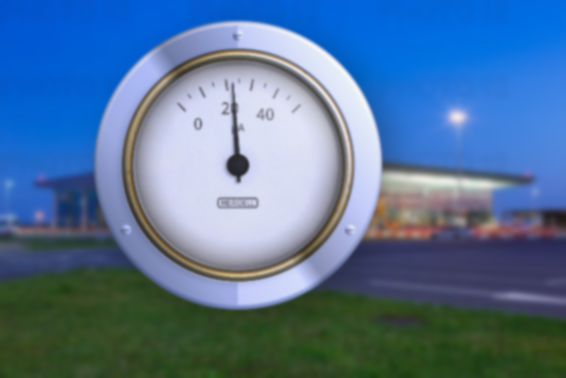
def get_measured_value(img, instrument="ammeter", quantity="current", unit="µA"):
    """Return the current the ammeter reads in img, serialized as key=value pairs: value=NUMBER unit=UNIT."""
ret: value=22.5 unit=µA
